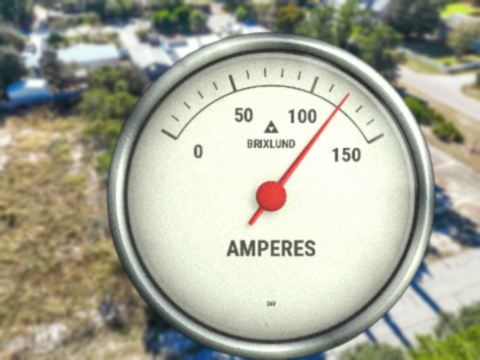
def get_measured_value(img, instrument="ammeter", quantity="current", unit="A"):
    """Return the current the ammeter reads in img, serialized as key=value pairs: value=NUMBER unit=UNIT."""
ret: value=120 unit=A
